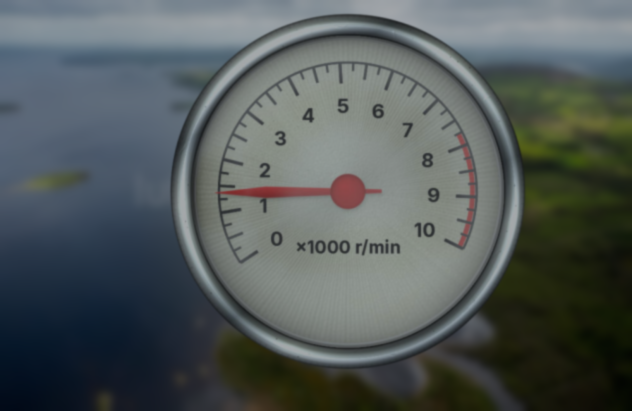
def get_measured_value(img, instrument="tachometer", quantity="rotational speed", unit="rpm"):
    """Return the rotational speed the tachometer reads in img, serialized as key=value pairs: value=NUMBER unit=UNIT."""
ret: value=1375 unit=rpm
